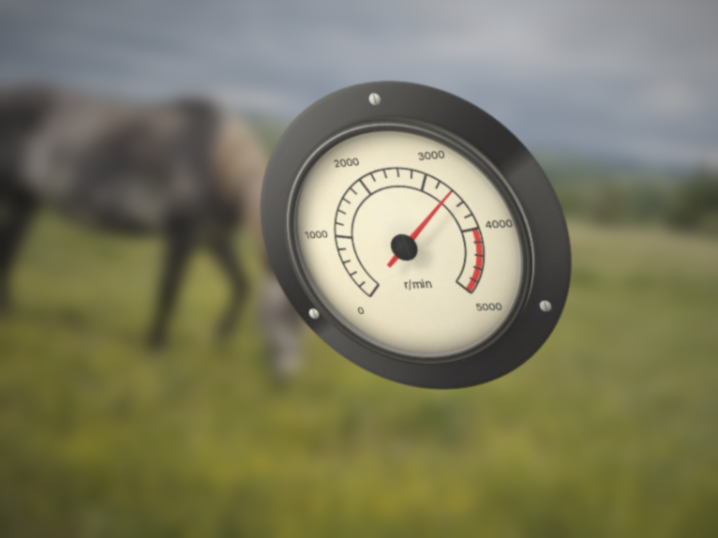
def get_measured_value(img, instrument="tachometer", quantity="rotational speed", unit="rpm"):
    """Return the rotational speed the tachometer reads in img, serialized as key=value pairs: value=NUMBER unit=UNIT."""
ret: value=3400 unit=rpm
